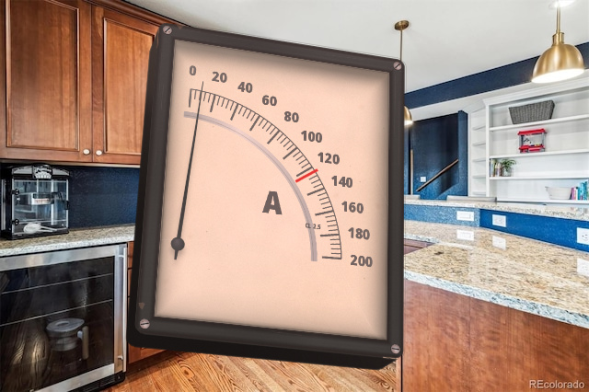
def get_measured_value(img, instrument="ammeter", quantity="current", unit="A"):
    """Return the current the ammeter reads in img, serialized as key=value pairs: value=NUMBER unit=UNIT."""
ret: value=8 unit=A
